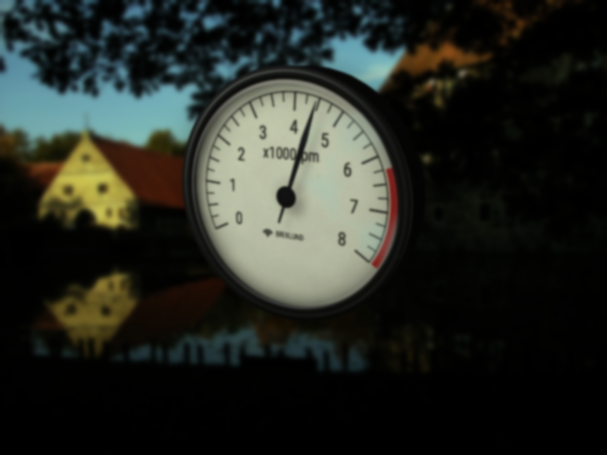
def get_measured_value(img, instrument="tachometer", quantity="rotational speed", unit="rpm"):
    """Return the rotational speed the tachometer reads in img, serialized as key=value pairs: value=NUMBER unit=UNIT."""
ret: value=4500 unit=rpm
